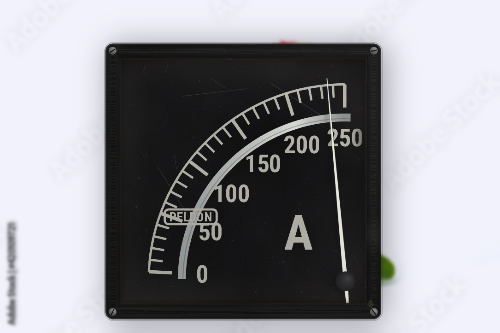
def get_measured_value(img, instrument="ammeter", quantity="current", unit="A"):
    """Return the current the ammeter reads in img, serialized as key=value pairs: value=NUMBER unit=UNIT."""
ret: value=235 unit=A
